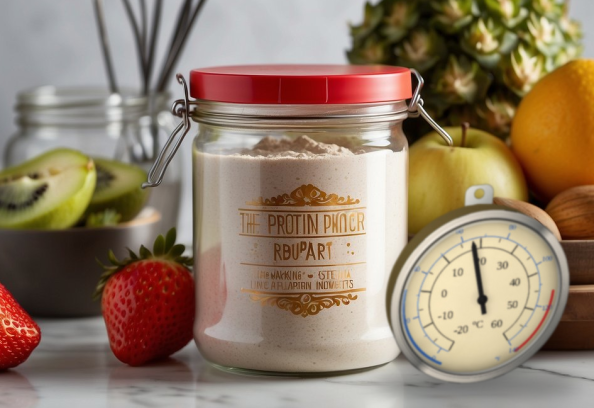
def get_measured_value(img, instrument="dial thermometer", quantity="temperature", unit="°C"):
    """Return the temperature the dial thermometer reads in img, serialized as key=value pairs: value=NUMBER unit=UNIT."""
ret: value=17.5 unit=°C
